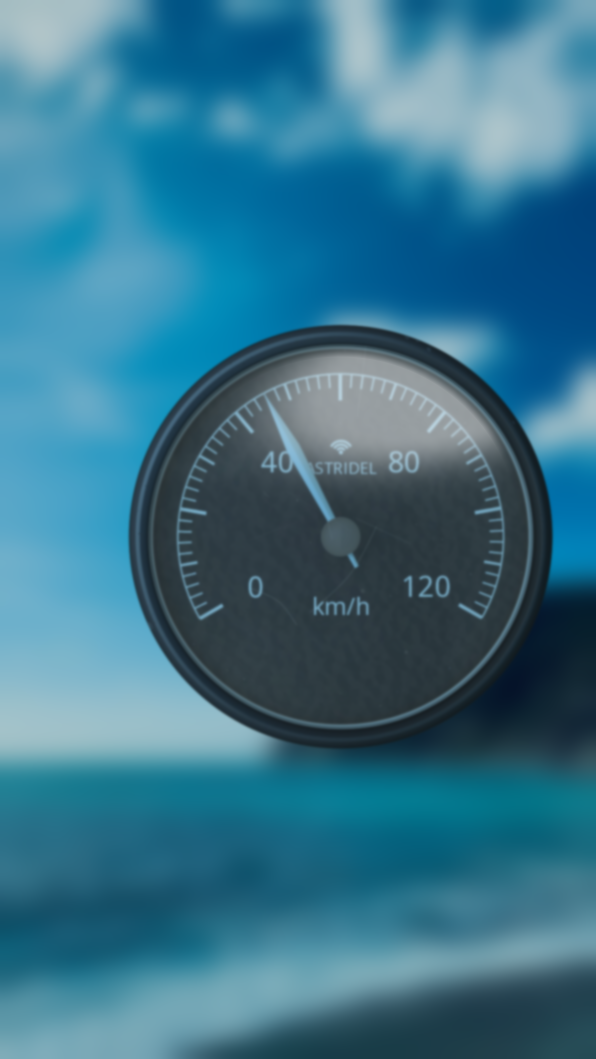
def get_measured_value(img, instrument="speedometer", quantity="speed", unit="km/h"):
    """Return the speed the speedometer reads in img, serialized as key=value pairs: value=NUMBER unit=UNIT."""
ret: value=46 unit=km/h
